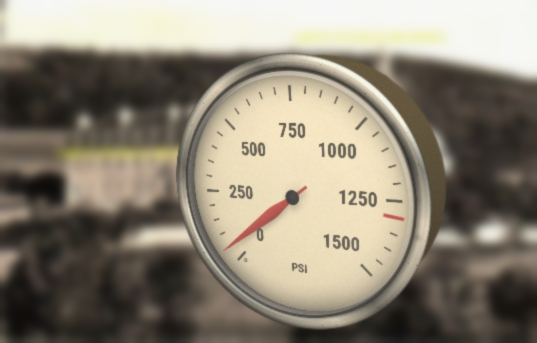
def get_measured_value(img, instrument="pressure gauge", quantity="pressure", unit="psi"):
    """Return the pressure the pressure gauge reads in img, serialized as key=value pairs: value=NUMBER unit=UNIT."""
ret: value=50 unit=psi
